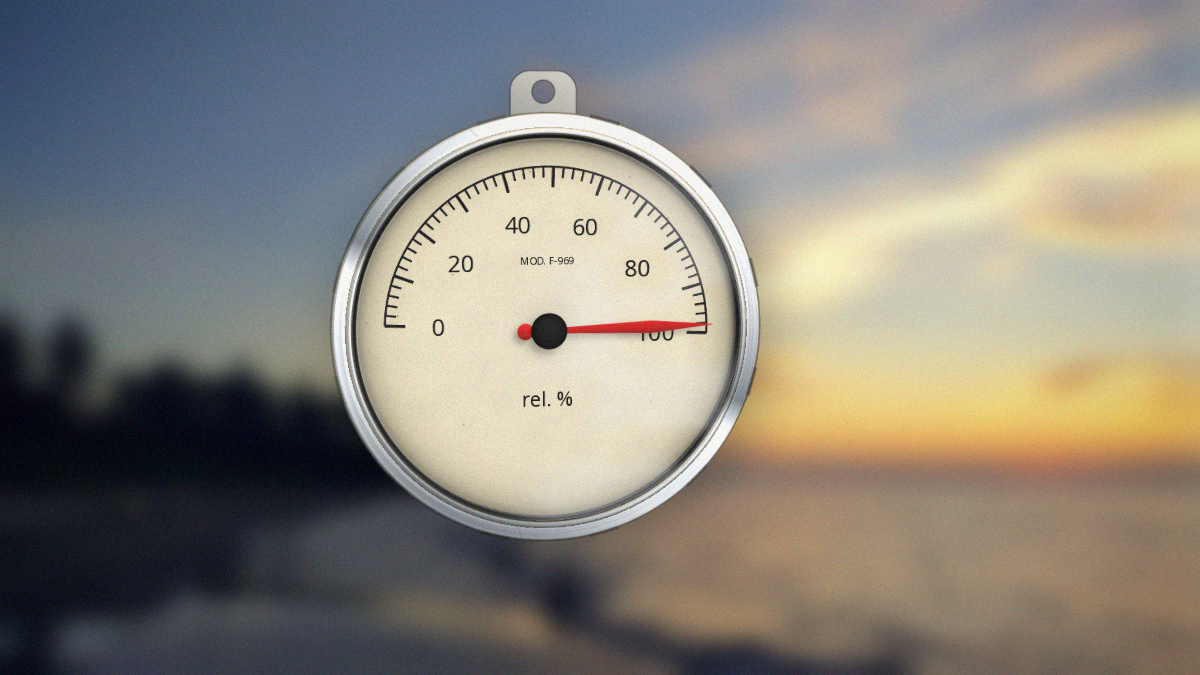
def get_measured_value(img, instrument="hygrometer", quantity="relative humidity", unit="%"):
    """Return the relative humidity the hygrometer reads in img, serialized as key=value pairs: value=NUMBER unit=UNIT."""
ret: value=98 unit=%
